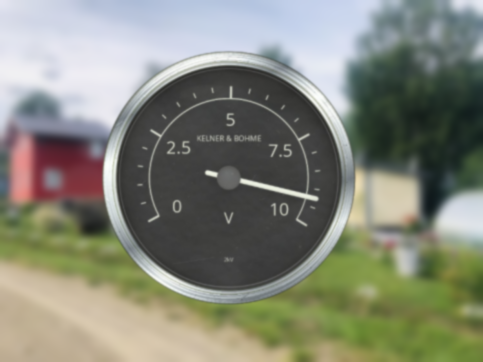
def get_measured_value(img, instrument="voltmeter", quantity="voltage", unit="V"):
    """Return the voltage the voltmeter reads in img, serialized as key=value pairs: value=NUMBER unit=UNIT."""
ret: value=9.25 unit=V
